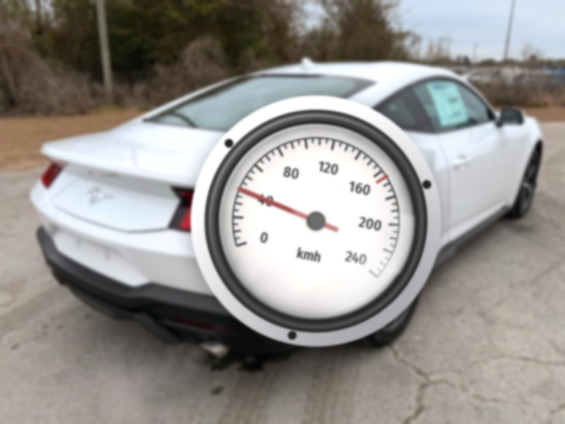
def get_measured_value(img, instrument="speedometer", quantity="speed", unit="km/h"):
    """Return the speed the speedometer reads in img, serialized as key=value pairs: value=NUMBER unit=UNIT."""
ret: value=40 unit=km/h
